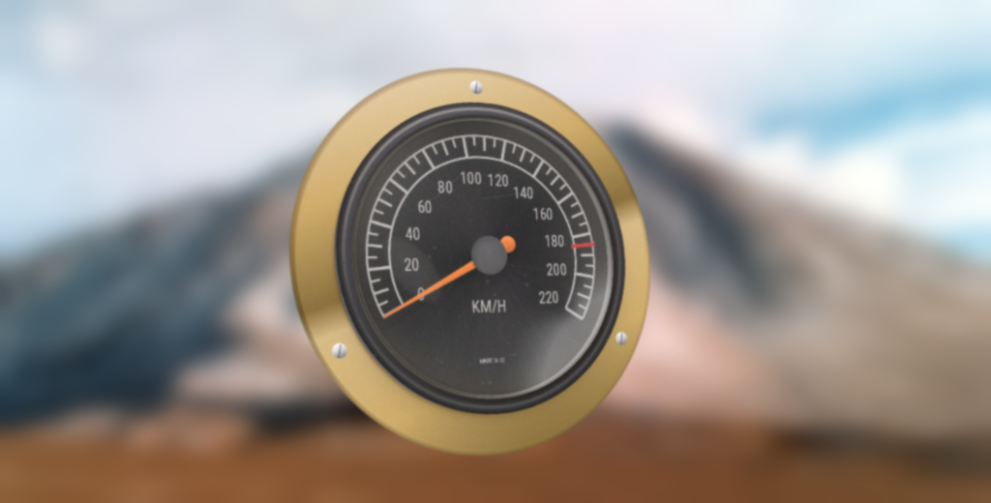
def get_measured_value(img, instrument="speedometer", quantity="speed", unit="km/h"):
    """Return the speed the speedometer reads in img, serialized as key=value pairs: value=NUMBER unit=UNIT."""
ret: value=0 unit=km/h
